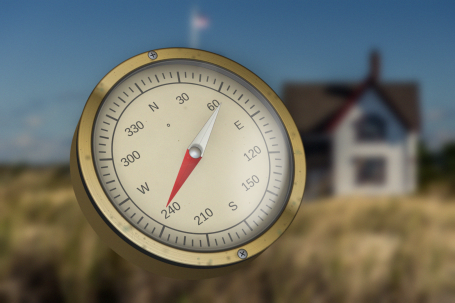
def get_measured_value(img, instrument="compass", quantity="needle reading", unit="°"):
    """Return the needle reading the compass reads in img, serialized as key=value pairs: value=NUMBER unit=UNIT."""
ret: value=245 unit=°
